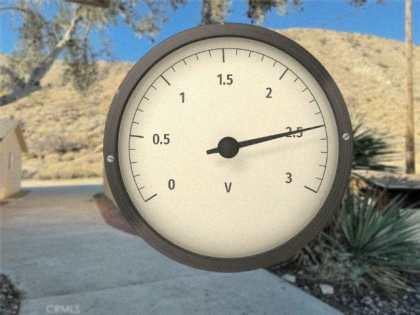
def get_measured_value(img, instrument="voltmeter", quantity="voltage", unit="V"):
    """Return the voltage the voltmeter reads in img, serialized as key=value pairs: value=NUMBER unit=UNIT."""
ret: value=2.5 unit=V
